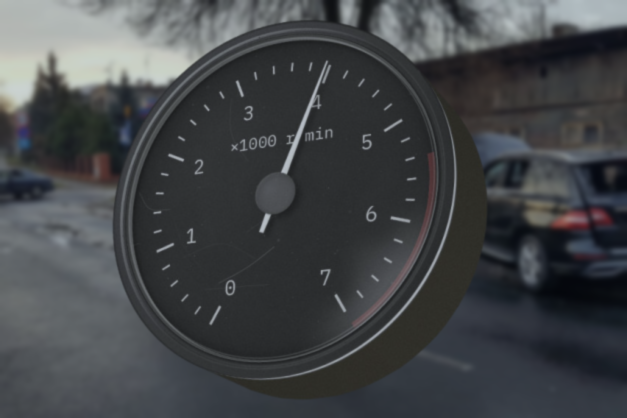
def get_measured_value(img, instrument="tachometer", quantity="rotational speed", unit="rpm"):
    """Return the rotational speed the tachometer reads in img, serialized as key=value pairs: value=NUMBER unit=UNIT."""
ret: value=4000 unit=rpm
